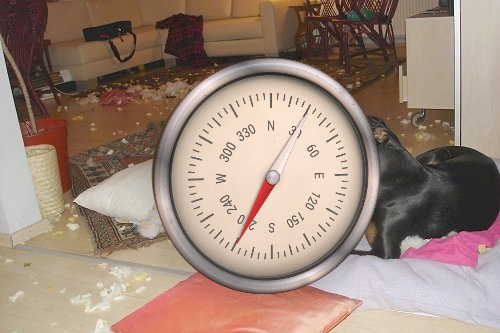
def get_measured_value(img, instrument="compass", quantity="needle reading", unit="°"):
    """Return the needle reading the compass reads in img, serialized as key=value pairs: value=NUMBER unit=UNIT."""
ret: value=210 unit=°
